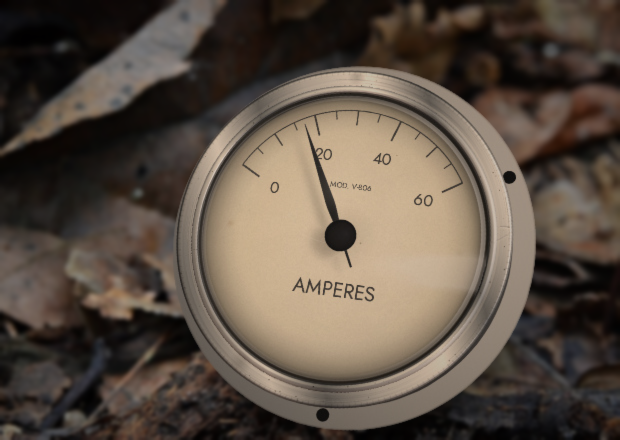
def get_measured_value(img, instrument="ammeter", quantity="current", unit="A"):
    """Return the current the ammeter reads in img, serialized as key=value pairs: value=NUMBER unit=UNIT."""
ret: value=17.5 unit=A
